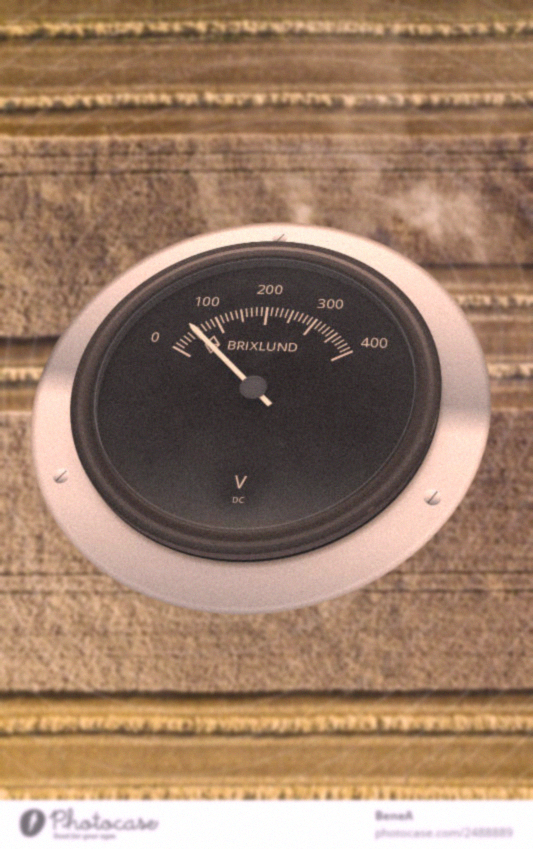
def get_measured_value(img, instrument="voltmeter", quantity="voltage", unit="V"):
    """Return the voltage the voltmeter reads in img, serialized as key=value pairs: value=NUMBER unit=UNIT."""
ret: value=50 unit=V
